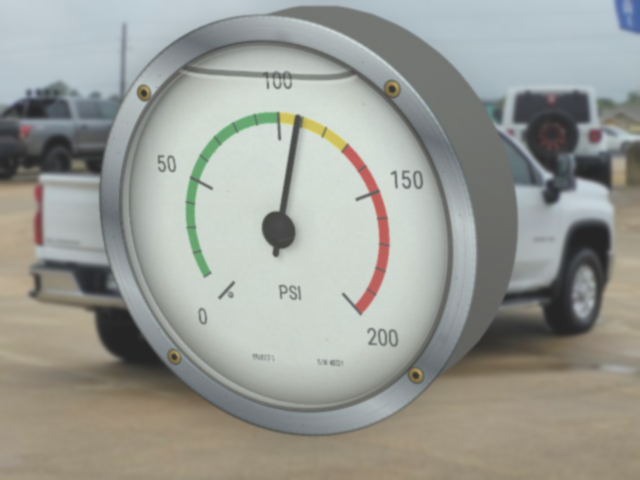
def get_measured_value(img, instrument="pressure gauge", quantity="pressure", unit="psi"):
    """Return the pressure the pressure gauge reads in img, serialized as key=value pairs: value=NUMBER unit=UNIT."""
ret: value=110 unit=psi
